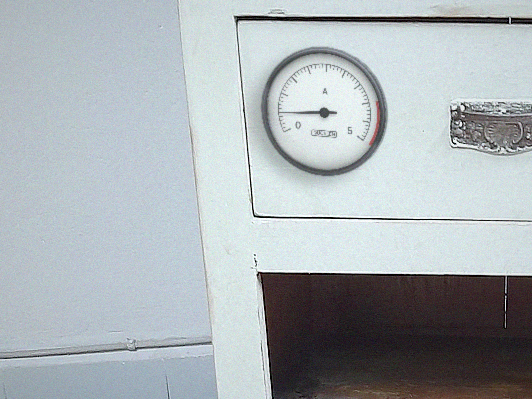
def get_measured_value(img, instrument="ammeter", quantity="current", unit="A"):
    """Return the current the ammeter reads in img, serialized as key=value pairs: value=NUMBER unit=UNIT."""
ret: value=0.5 unit=A
